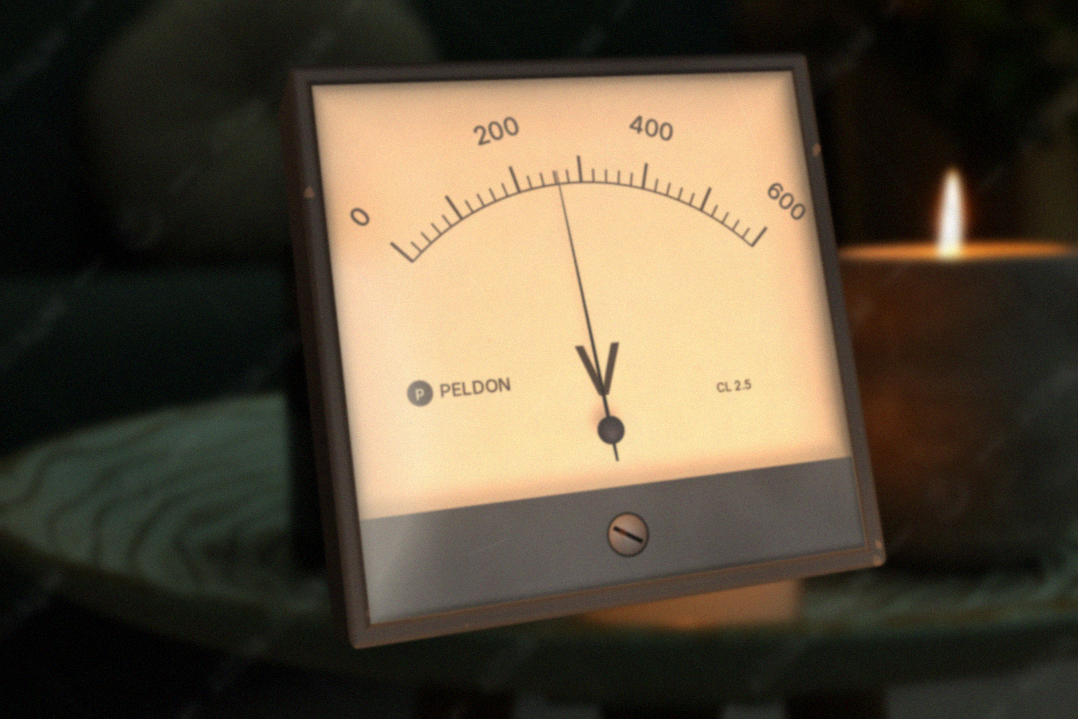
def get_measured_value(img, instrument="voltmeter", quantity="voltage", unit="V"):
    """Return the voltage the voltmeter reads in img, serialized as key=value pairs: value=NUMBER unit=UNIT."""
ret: value=260 unit=V
